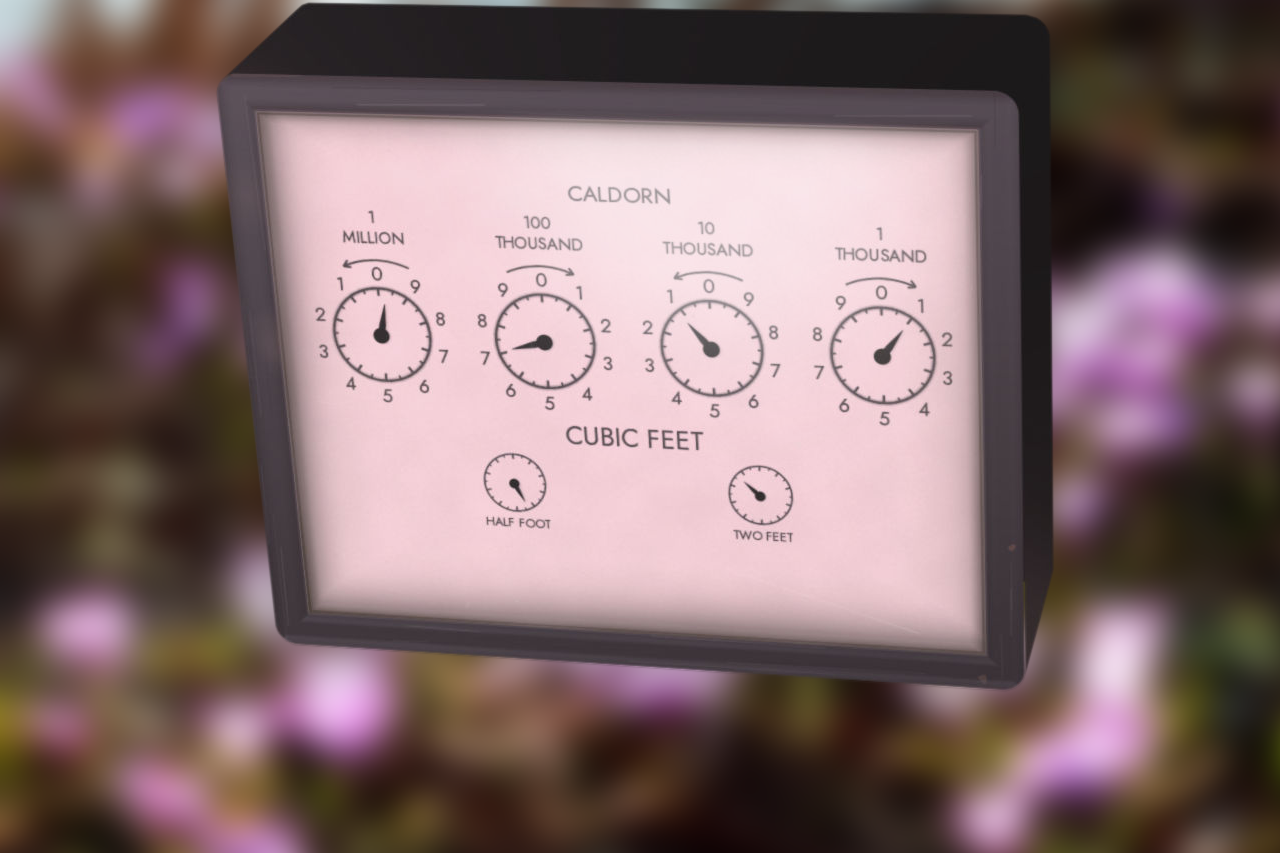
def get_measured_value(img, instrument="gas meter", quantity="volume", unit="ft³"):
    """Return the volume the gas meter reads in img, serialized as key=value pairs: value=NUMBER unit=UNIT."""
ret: value=971100 unit=ft³
